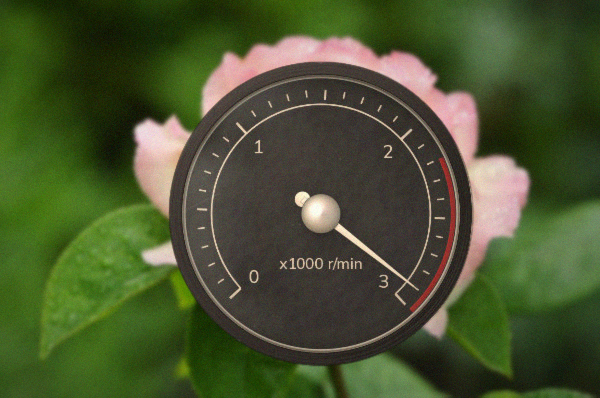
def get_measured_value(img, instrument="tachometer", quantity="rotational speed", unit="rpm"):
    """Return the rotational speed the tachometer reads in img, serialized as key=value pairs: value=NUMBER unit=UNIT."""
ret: value=2900 unit=rpm
